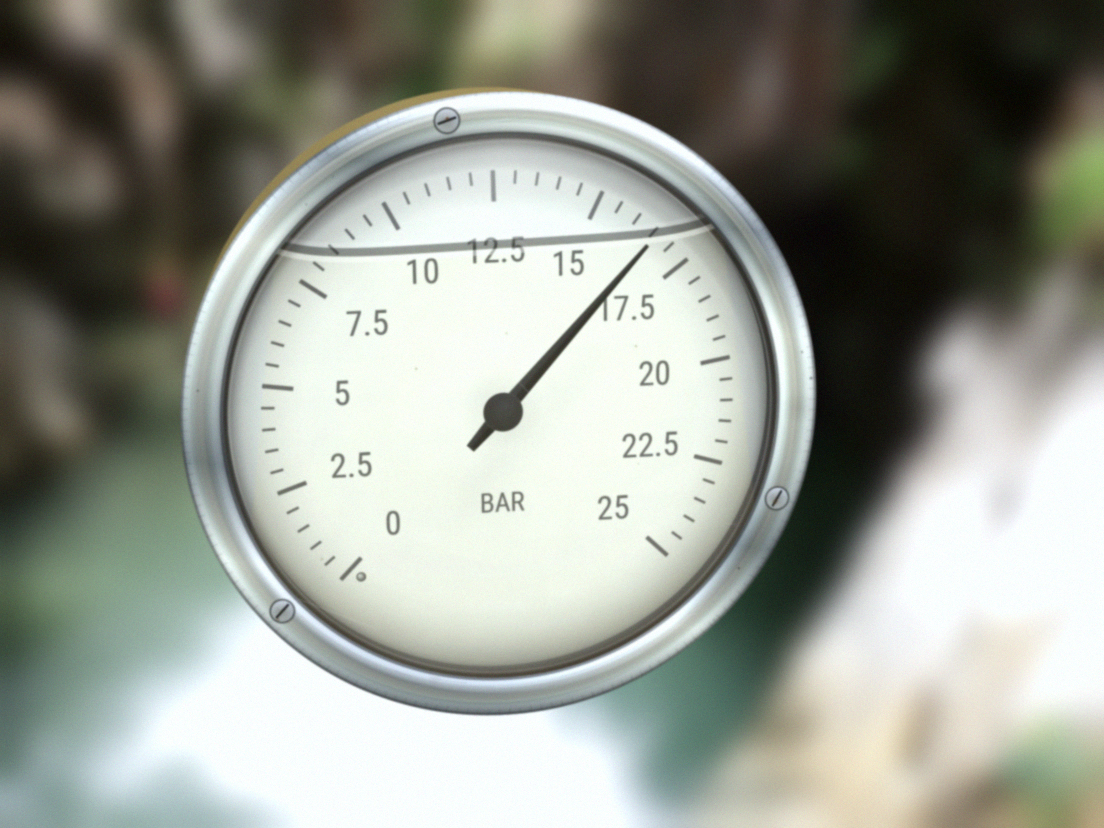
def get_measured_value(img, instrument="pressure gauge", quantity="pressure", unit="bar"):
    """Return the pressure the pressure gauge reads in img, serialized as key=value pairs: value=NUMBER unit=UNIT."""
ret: value=16.5 unit=bar
